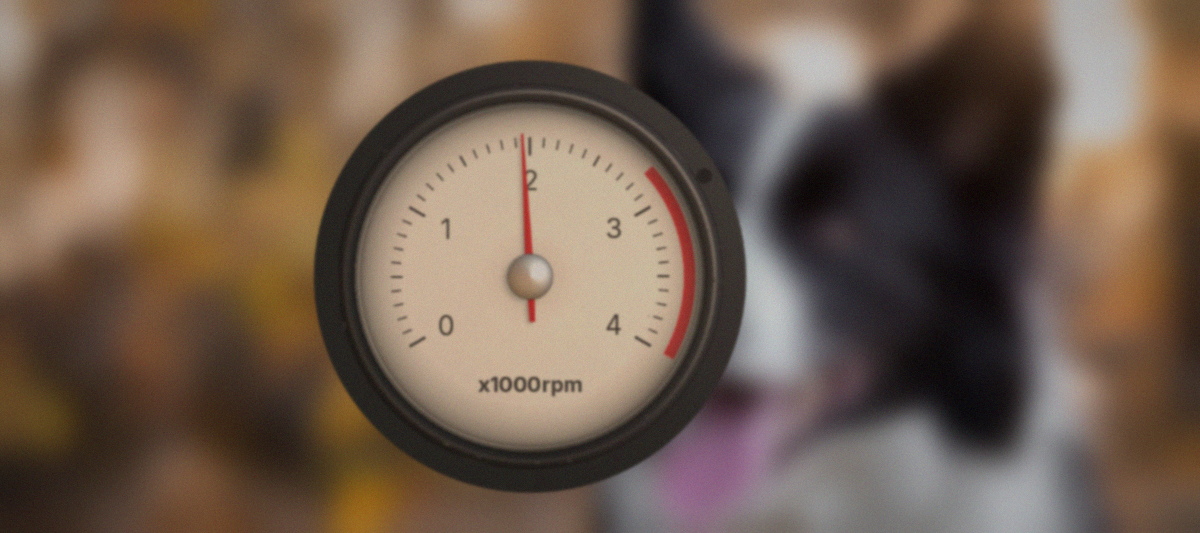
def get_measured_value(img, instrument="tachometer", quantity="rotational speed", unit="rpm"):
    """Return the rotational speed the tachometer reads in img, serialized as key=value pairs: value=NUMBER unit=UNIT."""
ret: value=1950 unit=rpm
